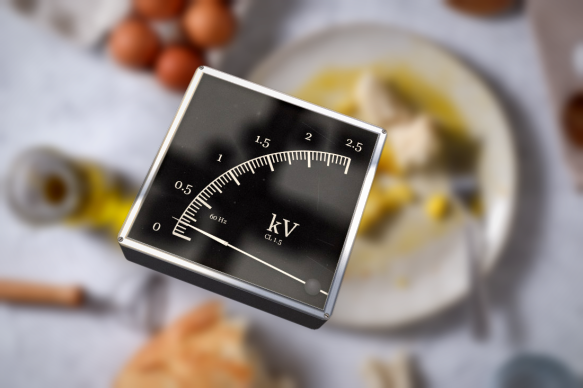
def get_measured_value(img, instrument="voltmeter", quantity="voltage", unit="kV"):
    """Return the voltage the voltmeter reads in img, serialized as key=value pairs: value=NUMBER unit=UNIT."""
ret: value=0.15 unit=kV
